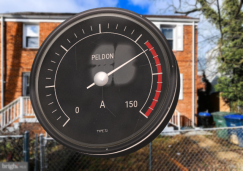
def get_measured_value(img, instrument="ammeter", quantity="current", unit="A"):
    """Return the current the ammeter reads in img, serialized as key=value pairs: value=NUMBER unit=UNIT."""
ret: value=110 unit=A
